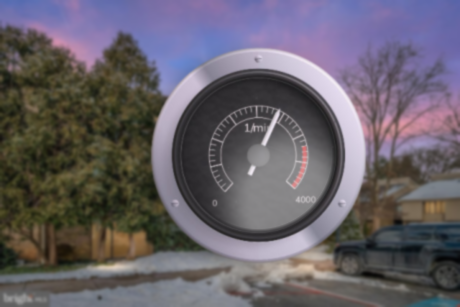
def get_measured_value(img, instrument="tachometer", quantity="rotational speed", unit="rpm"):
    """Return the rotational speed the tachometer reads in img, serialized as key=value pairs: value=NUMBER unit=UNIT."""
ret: value=2400 unit=rpm
